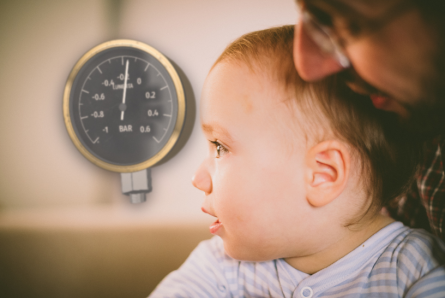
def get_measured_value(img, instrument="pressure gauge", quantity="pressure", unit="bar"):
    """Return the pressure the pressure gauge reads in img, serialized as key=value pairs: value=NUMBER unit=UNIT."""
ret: value=-0.15 unit=bar
